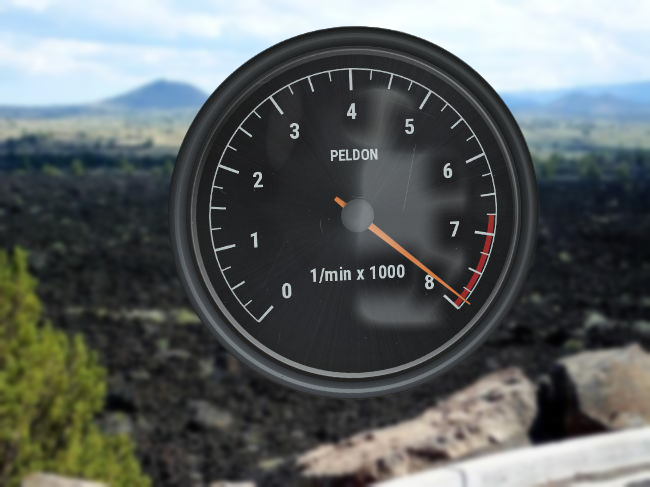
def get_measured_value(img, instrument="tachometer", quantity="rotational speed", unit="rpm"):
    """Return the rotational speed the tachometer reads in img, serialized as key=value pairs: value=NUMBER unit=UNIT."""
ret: value=7875 unit=rpm
